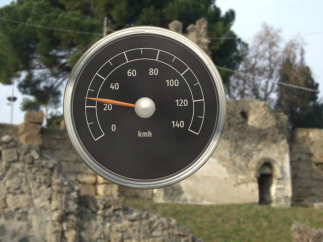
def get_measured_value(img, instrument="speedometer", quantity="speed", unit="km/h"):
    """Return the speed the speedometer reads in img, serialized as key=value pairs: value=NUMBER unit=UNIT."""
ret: value=25 unit=km/h
